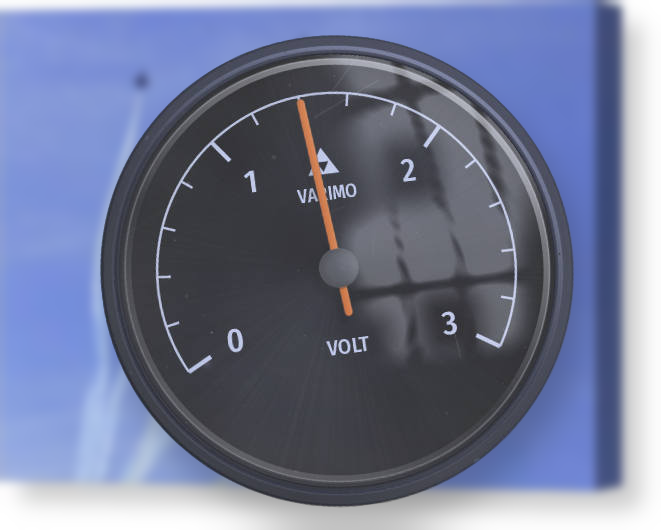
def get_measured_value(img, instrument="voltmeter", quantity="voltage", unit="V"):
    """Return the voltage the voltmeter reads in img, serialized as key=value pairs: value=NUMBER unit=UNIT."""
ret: value=1.4 unit=V
